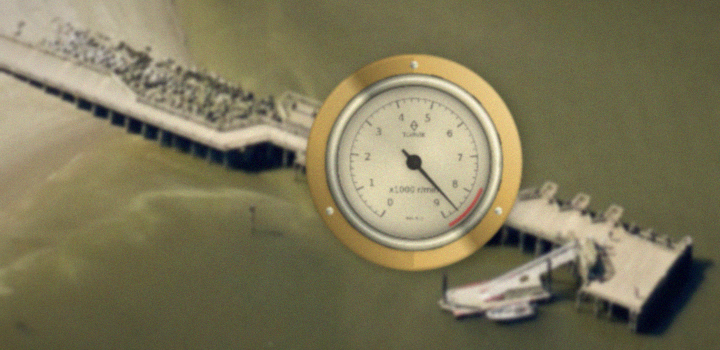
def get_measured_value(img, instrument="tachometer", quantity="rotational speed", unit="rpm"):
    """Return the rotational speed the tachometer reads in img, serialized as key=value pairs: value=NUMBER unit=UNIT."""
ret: value=8600 unit=rpm
